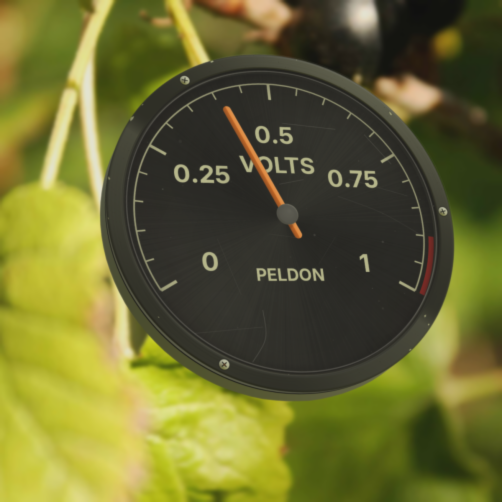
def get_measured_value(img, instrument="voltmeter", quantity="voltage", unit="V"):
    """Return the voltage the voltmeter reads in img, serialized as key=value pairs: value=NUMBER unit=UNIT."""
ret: value=0.4 unit=V
